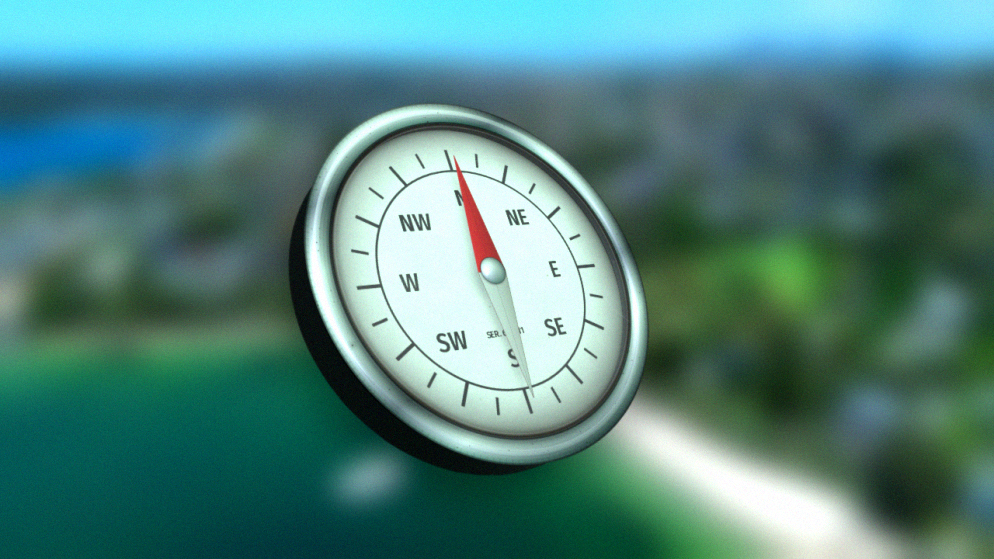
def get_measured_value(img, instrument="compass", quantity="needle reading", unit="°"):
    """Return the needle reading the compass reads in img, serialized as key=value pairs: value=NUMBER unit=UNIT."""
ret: value=0 unit=°
